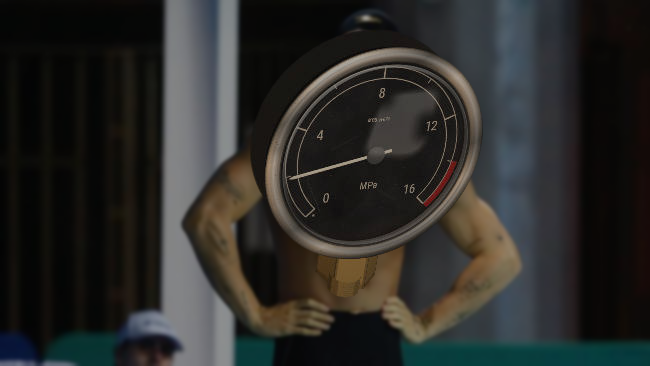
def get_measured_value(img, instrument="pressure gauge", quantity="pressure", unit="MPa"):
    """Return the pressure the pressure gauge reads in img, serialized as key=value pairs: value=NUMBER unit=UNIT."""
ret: value=2 unit=MPa
